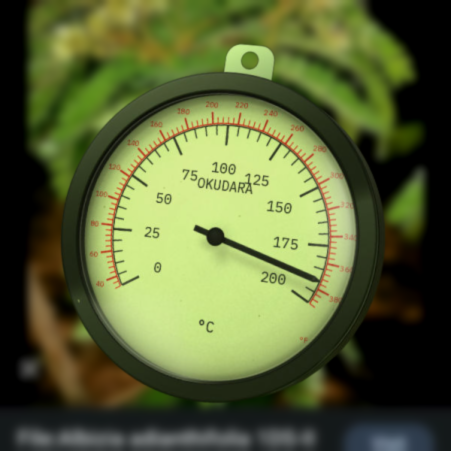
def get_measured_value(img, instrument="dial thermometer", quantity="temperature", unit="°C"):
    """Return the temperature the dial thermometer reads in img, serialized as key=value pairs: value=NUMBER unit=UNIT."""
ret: value=190 unit=°C
